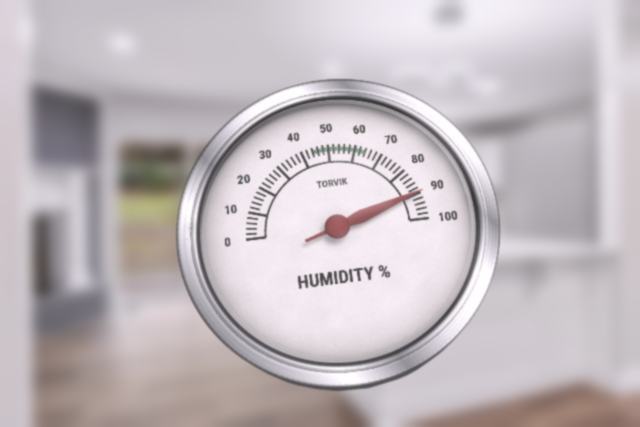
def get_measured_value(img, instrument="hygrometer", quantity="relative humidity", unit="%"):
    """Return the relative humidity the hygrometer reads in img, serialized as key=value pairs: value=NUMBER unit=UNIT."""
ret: value=90 unit=%
